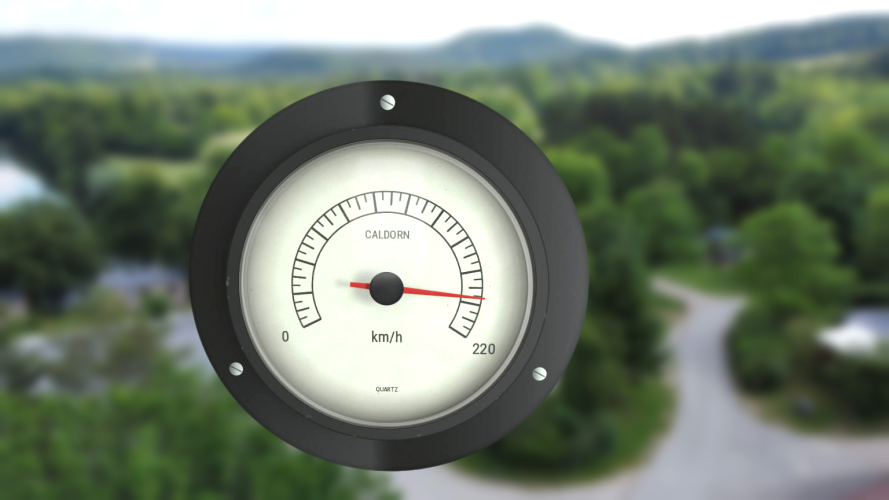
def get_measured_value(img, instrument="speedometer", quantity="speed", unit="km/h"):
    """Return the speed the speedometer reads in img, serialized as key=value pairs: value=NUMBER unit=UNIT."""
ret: value=195 unit=km/h
